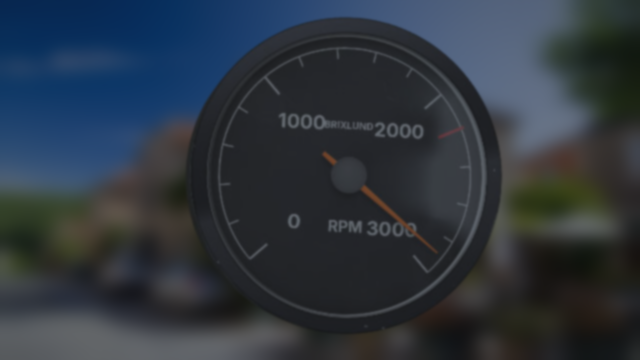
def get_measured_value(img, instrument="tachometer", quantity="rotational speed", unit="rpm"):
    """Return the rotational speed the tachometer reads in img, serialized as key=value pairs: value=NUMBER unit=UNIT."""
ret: value=2900 unit=rpm
